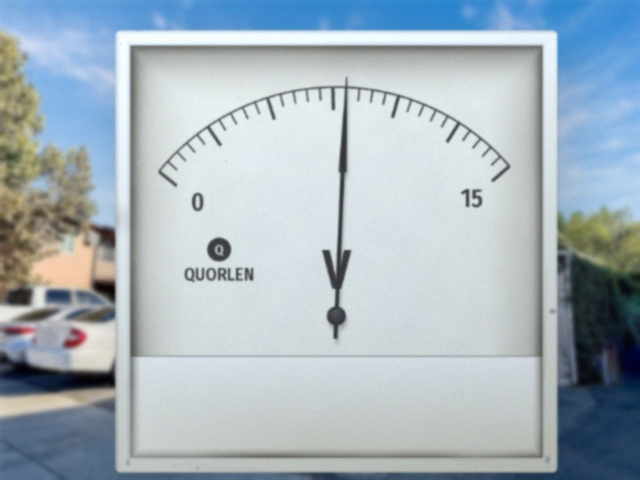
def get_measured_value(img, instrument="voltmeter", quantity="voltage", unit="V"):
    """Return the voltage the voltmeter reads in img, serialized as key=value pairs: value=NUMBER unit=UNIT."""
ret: value=8 unit=V
